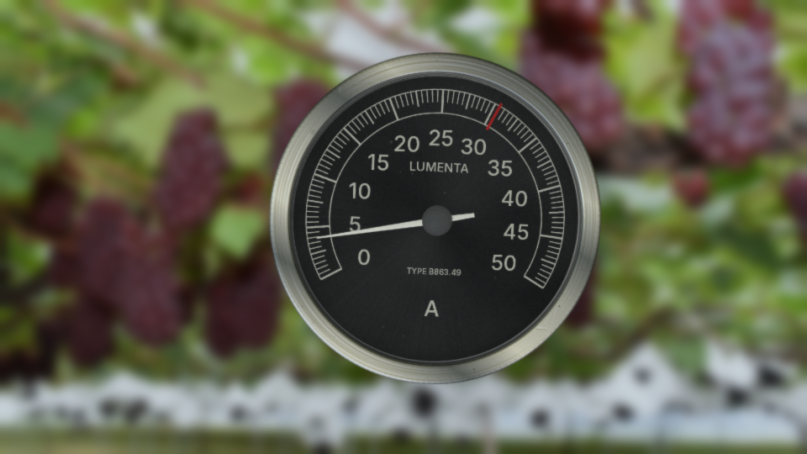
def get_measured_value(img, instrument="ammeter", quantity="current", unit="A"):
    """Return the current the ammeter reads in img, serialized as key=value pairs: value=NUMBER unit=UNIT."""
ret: value=4 unit=A
